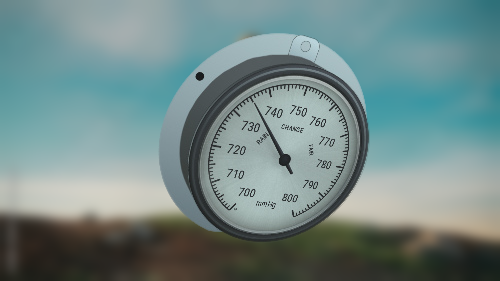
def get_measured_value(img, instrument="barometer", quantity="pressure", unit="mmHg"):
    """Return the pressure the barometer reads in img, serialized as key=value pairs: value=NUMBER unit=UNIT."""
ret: value=735 unit=mmHg
